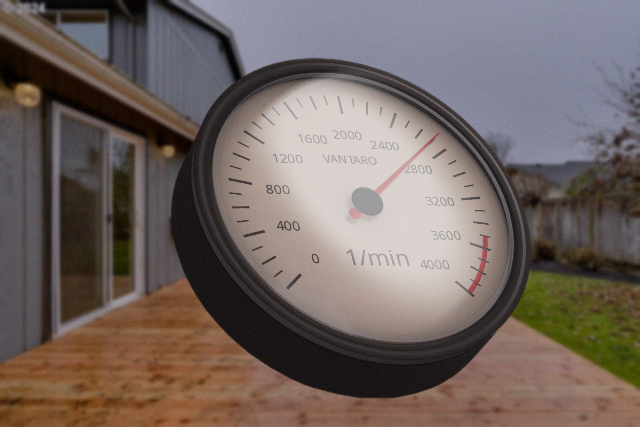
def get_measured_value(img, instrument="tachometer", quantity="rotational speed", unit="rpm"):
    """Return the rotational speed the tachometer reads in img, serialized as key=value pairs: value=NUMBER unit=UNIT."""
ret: value=2700 unit=rpm
